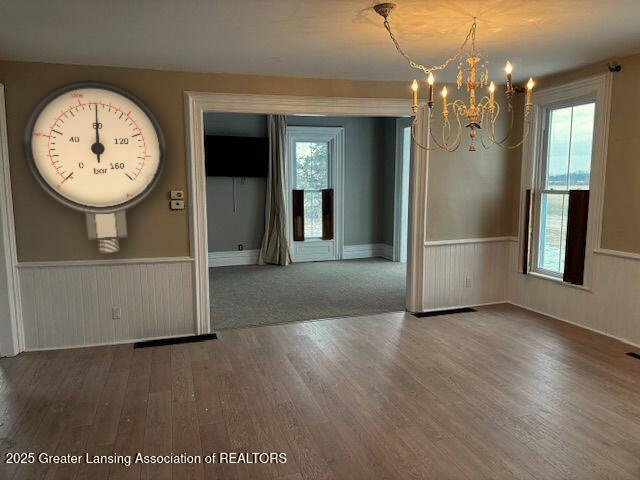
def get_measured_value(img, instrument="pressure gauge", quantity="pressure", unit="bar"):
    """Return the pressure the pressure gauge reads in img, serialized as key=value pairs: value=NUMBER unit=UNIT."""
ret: value=80 unit=bar
